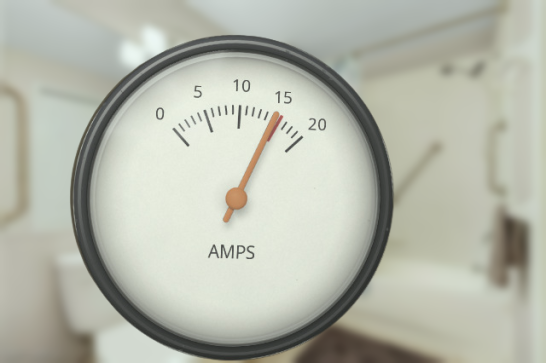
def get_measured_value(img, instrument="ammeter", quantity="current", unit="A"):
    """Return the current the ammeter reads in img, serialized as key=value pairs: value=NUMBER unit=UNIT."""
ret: value=15 unit=A
